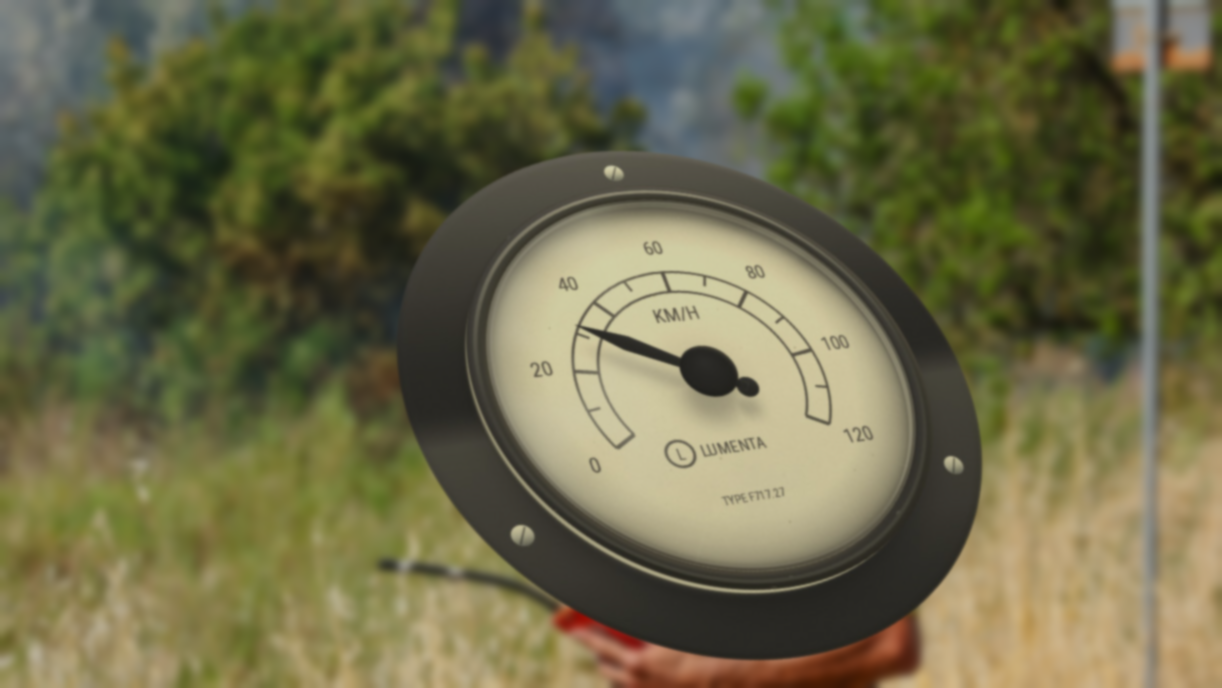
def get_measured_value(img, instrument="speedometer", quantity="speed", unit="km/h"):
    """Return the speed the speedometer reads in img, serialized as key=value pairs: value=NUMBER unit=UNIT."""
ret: value=30 unit=km/h
